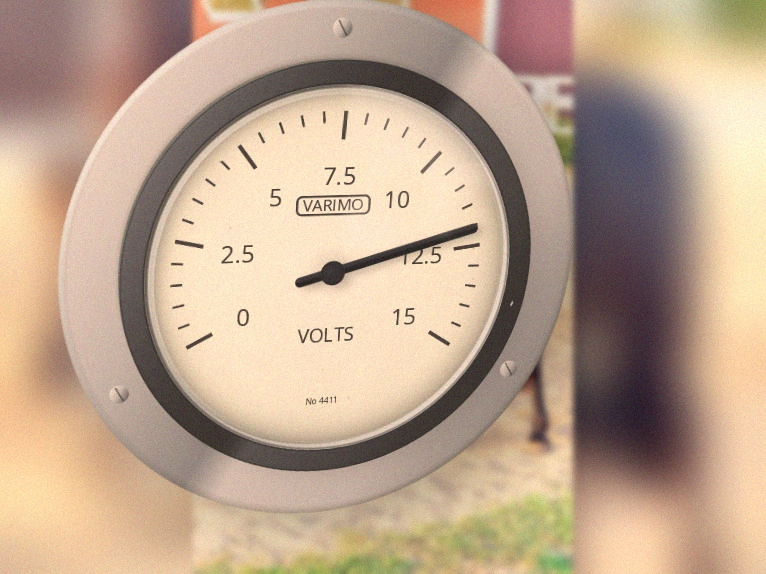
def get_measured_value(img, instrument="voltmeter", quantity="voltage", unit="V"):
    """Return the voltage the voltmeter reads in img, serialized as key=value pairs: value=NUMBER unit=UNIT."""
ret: value=12 unit=V
